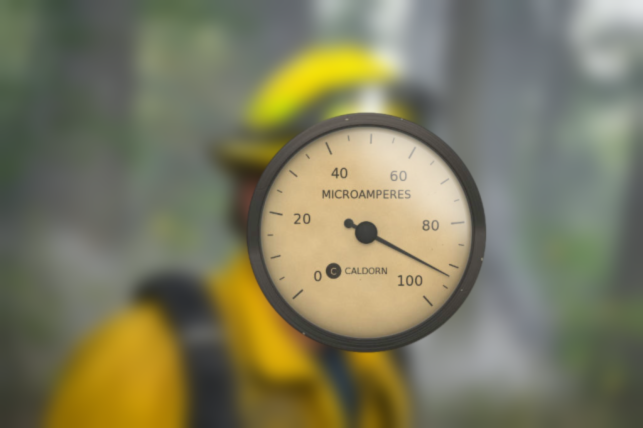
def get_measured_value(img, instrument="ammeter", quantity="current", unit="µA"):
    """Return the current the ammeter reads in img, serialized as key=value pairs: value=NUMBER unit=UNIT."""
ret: value=92.5 unit=µA
